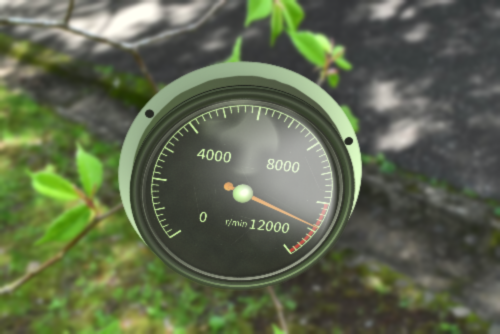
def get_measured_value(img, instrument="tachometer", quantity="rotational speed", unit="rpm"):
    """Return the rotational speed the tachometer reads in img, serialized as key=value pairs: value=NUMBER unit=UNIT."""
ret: value=10800 unit=rpm
